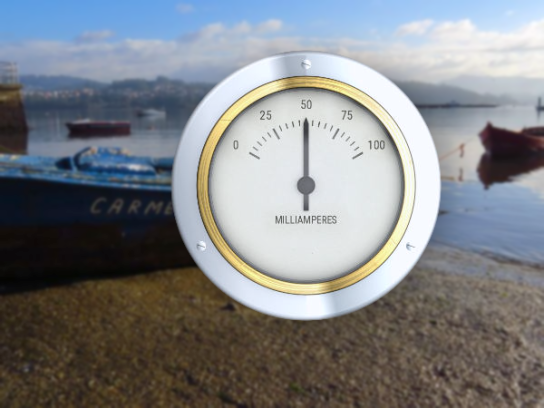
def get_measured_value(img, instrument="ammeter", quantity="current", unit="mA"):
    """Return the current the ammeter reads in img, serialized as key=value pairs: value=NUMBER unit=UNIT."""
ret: value=50 unit=mA
